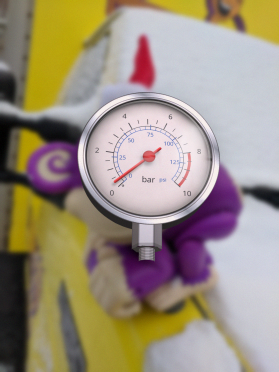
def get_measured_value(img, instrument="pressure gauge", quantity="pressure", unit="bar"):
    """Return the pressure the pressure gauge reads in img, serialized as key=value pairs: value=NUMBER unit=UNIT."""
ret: value=0.25 unit=bar
